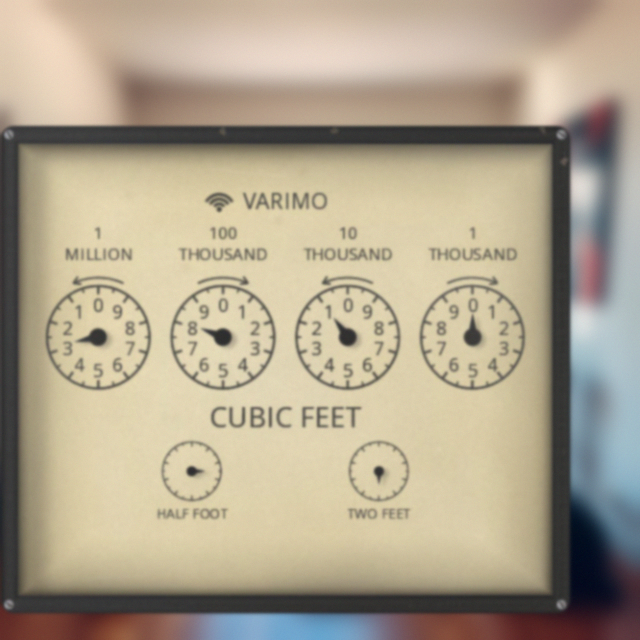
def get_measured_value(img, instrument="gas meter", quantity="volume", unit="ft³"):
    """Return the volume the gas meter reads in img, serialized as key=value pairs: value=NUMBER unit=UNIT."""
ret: value=281000 unit=ft³
